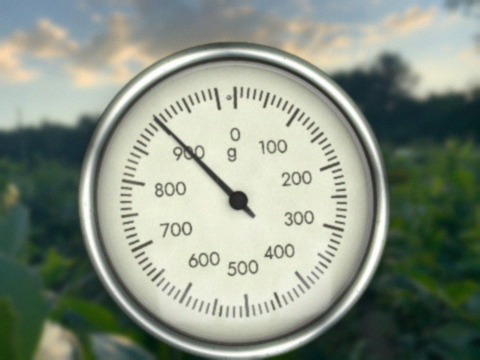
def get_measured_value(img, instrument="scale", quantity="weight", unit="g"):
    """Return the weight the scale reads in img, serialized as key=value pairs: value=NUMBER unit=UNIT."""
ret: value=900 unit=g
